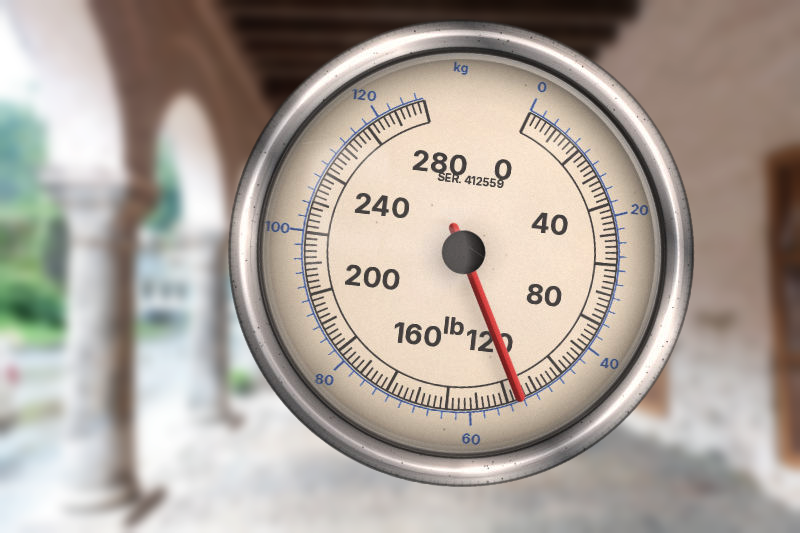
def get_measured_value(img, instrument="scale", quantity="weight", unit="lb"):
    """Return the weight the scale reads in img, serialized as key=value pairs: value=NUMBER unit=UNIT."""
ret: value=116 unit=lb
